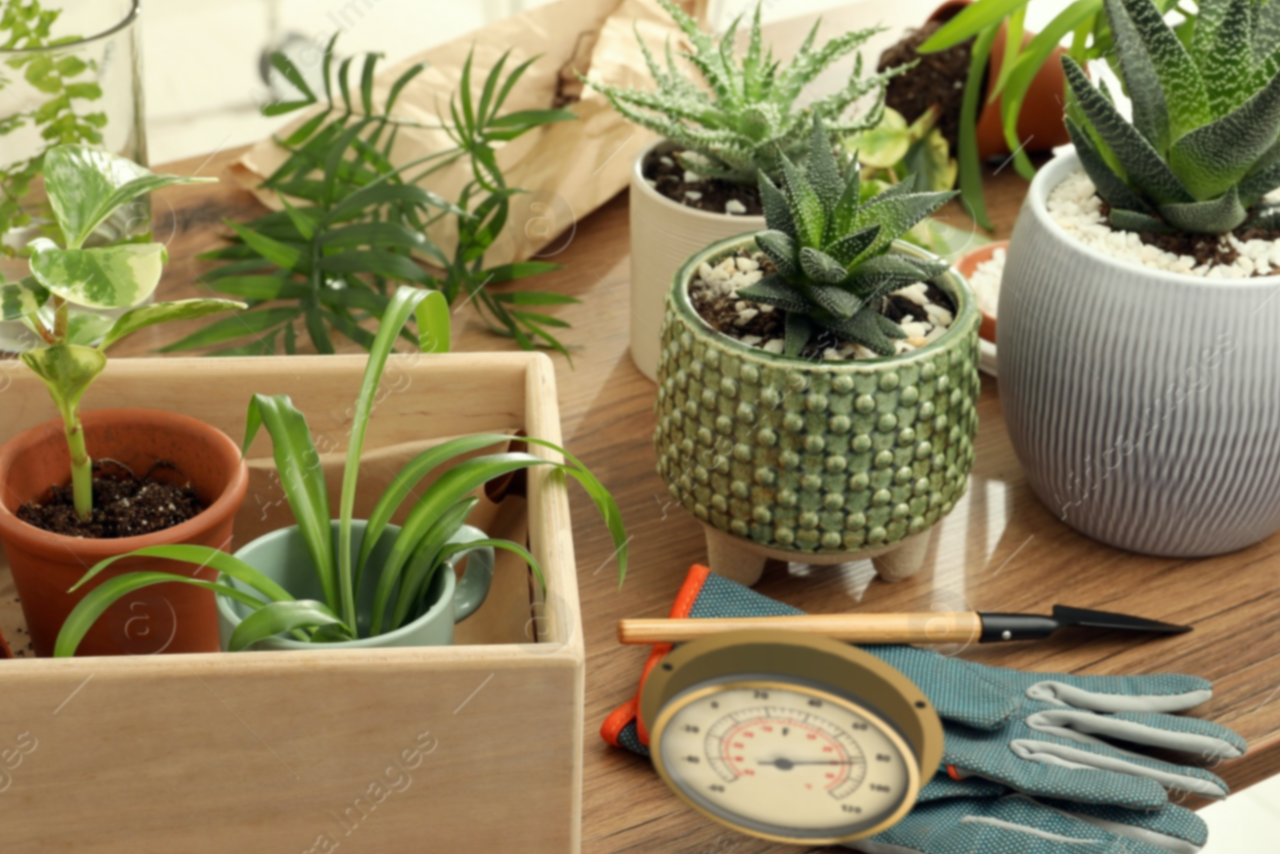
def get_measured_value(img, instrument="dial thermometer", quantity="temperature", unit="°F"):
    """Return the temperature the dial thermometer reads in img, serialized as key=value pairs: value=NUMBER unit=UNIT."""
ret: value=80 unit=°F
